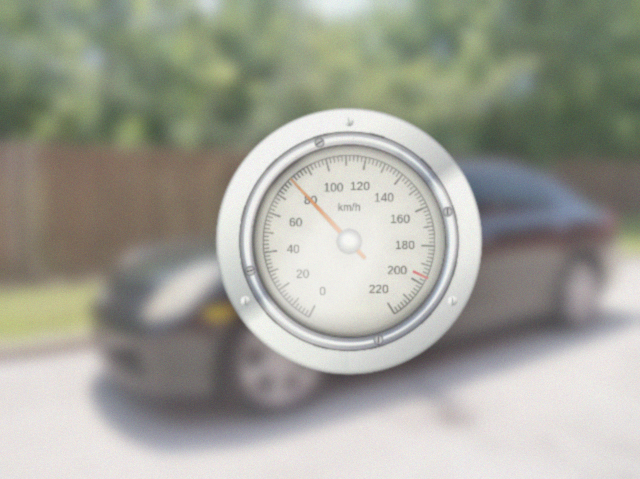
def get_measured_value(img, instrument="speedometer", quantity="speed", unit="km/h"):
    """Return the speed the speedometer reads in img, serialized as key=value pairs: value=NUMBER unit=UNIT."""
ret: value=80 unit=km/h
